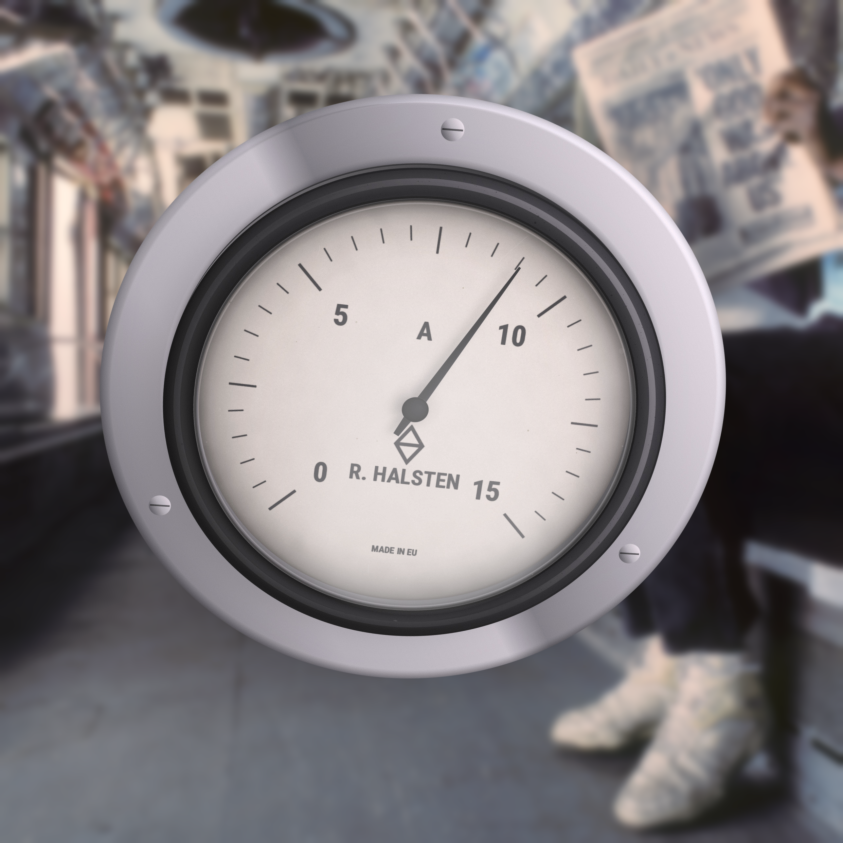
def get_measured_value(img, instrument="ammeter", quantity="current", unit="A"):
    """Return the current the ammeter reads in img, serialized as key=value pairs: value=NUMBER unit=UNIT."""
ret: value=9 unit=A
